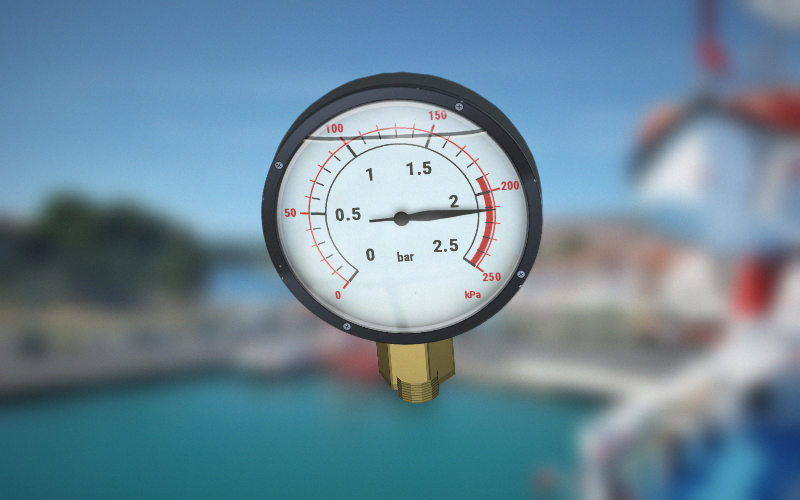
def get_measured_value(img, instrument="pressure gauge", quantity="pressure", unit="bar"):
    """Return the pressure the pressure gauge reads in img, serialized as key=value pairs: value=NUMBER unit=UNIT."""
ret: value=2.1 unit=bar
